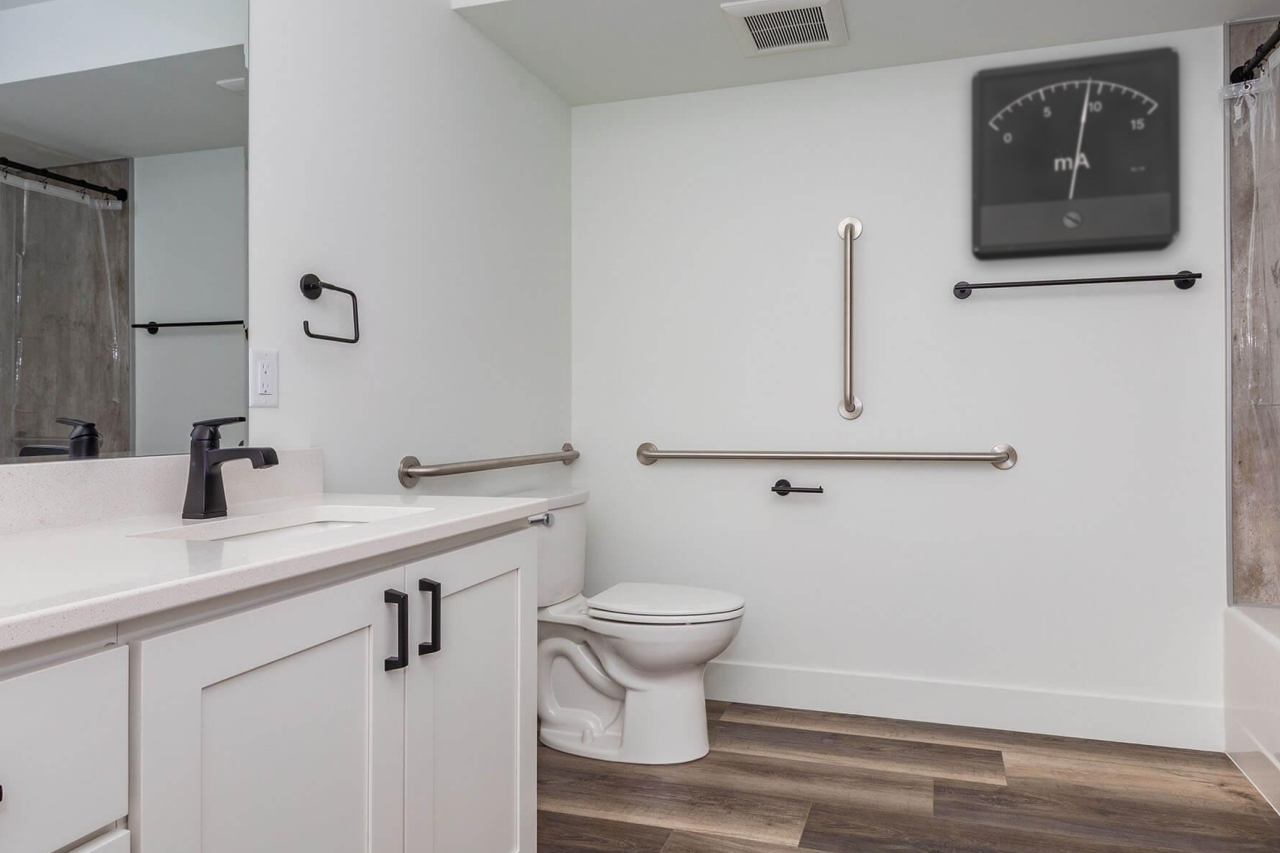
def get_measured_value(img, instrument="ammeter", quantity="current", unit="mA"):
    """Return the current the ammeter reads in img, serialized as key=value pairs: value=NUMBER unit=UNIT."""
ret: value=9 unit=mA
